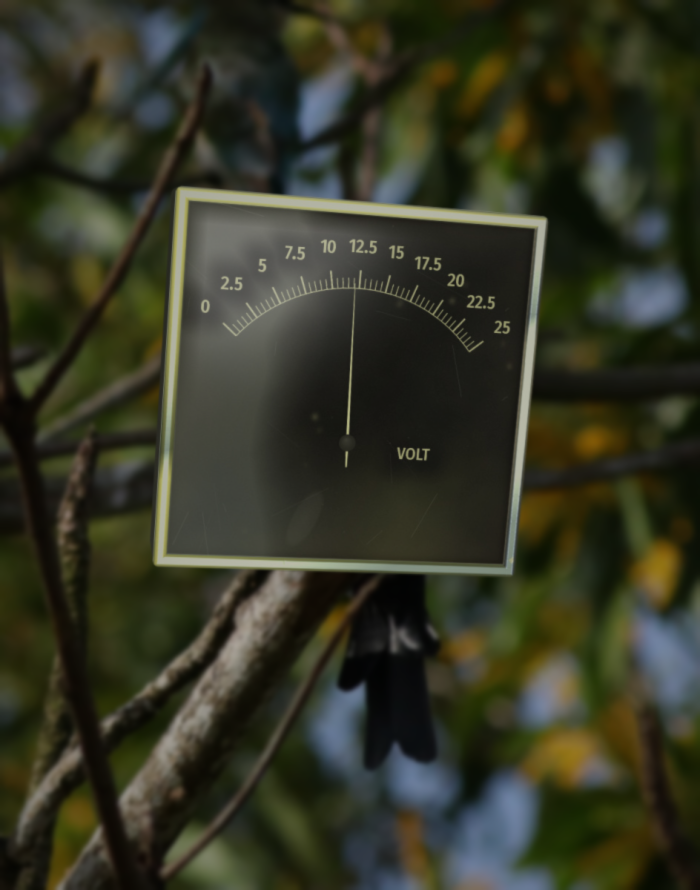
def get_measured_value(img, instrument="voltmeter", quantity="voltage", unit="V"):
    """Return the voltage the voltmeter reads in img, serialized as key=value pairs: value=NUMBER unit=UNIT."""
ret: value=12 unit=V
